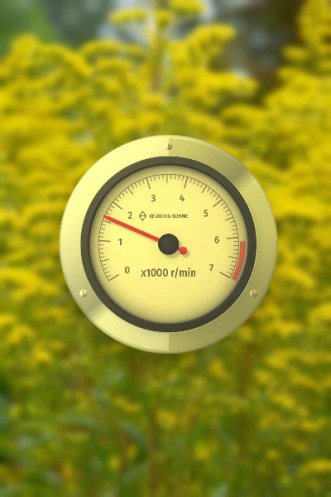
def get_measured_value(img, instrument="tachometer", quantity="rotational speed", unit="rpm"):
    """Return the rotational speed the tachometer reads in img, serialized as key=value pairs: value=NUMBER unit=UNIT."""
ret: value=1600 unit=rpm
